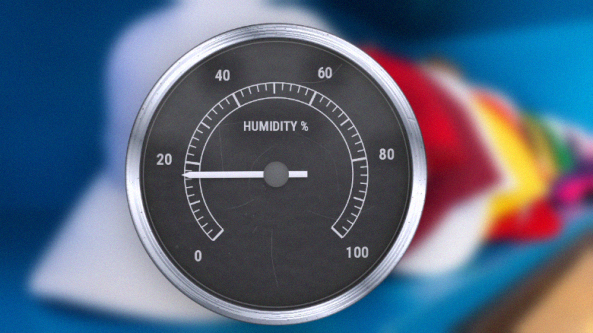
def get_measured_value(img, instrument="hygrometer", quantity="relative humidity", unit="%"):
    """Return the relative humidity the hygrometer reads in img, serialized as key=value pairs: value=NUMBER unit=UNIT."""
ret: value=17 unit=%
